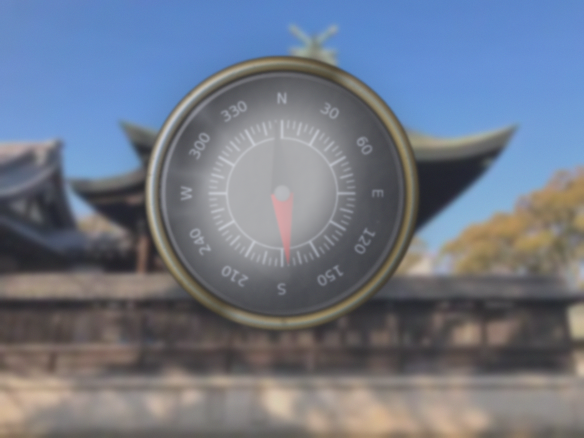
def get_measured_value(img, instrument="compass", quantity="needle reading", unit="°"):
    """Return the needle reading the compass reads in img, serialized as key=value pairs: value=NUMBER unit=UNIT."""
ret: value=175 unit=°
